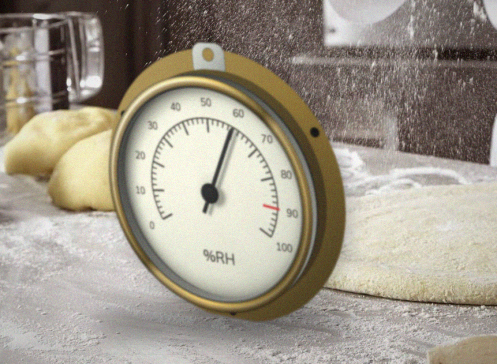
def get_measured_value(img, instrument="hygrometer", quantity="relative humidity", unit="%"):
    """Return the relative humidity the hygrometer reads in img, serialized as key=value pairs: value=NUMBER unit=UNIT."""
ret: value=60 unit=%
